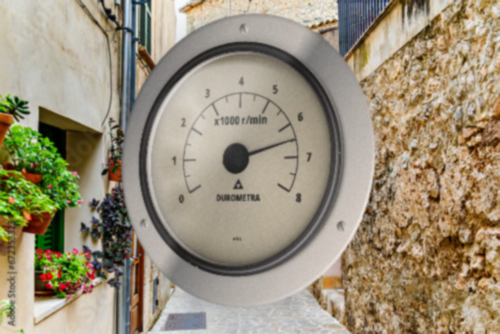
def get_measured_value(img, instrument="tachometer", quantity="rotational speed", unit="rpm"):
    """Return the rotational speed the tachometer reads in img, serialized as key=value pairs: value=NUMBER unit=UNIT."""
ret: value=6500 unit=rpm
